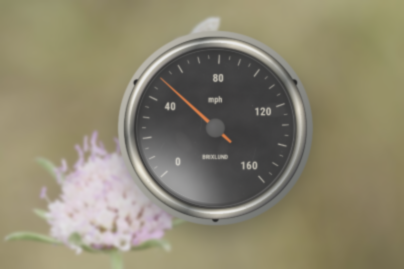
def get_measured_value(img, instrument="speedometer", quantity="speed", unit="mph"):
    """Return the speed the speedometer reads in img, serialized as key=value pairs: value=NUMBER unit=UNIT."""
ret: value=50 unit=mph
